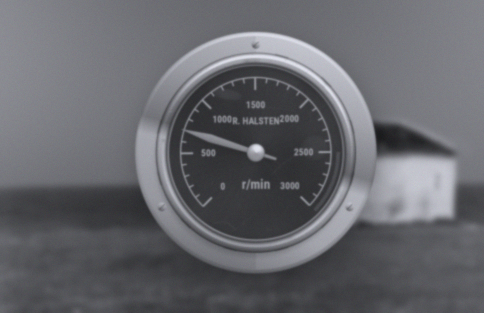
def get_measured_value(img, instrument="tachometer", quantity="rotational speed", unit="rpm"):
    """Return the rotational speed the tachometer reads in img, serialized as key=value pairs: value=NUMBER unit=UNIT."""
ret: value=700 unit=rpm
